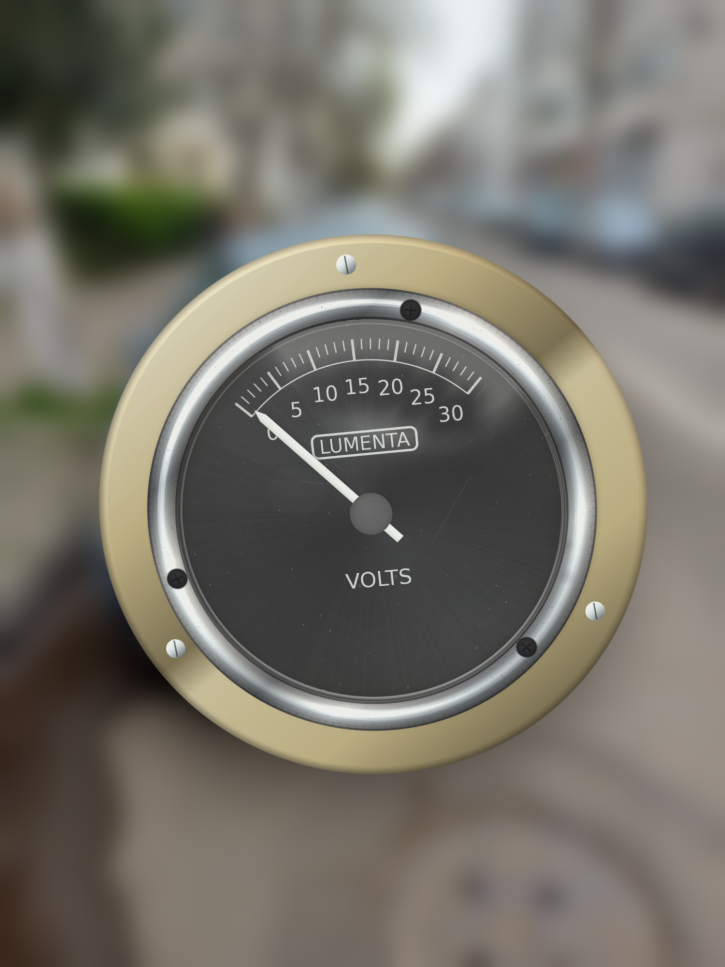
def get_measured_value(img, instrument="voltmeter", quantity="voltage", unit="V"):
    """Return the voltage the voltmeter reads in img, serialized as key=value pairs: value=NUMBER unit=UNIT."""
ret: value=1 unit=V
